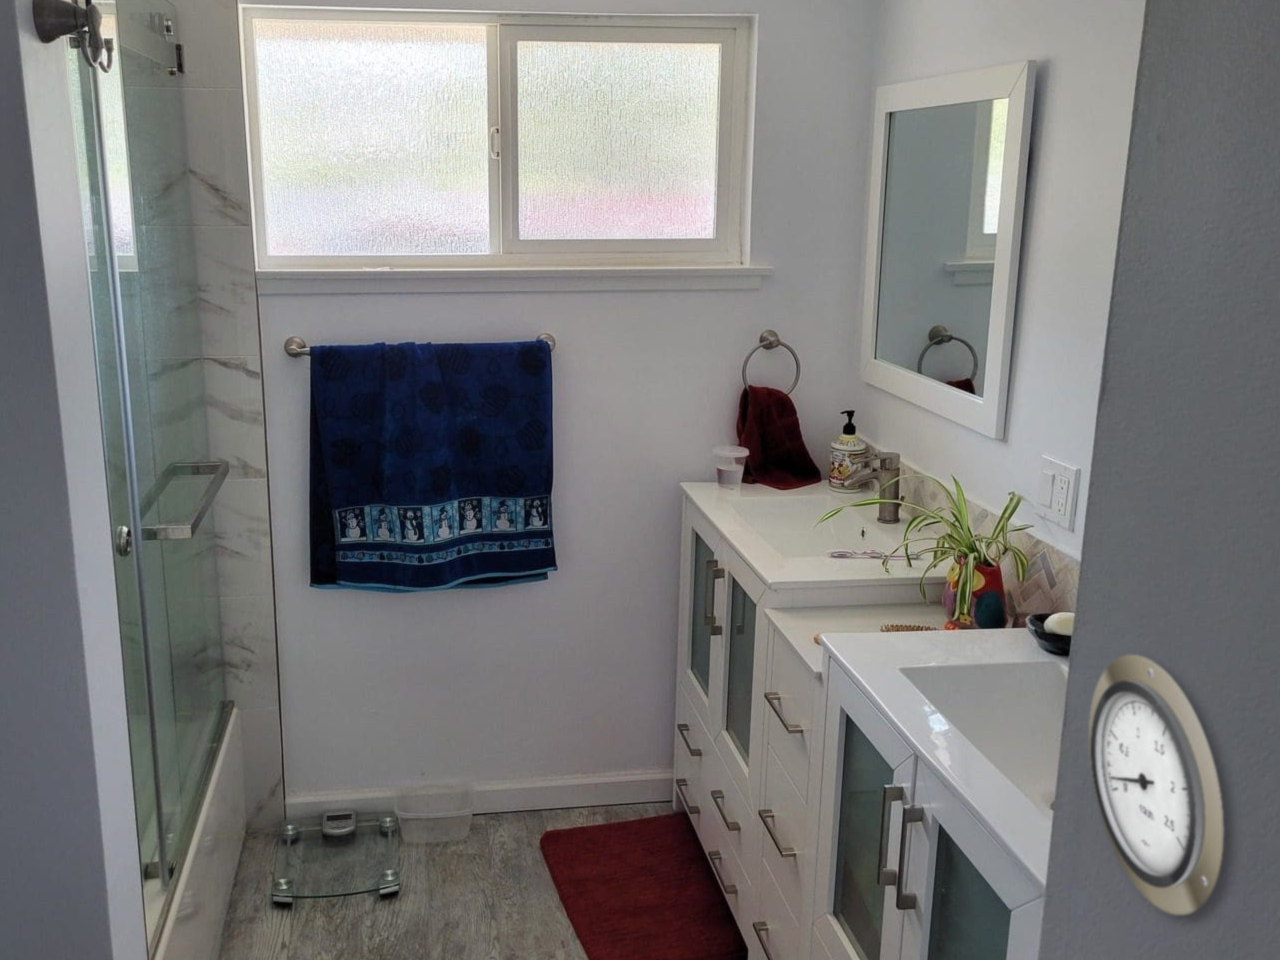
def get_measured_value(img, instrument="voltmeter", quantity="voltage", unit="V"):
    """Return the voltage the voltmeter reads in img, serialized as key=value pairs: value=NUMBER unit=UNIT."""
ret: value=0.1 unit=V
